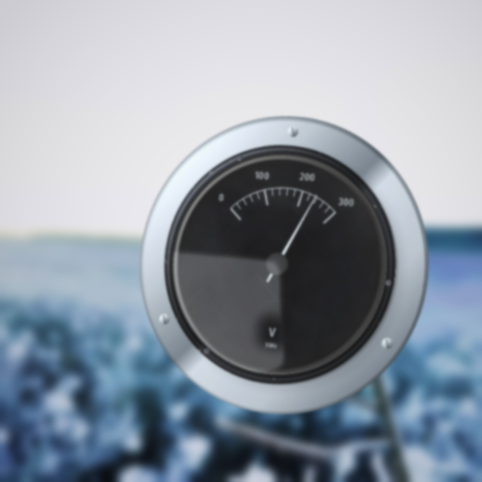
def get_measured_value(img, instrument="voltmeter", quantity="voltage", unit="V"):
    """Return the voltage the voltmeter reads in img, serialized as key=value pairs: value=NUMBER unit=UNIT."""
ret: value=240 unit=V
